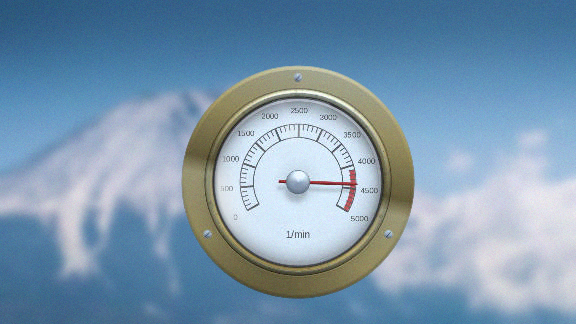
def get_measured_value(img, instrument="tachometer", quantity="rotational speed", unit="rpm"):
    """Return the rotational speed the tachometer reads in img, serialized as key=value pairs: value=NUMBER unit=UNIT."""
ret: value=4400 unit=rpm
